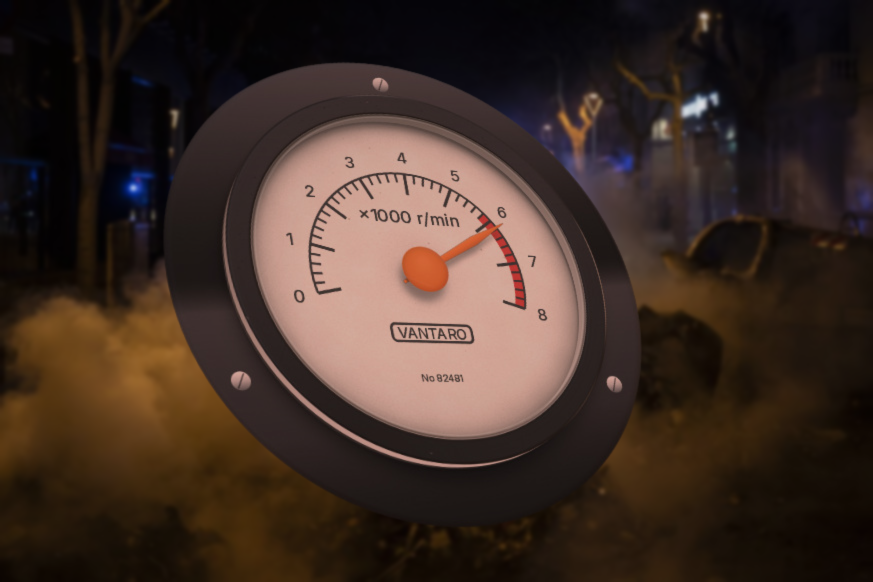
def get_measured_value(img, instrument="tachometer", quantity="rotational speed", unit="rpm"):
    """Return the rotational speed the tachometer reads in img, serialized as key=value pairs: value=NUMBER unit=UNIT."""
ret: value=6200 unit=rpm
